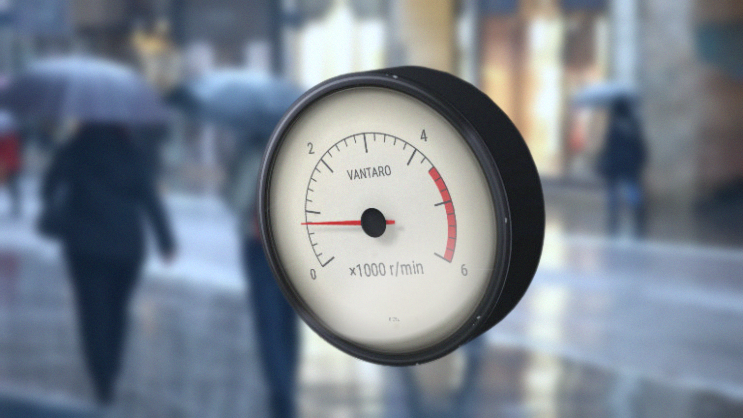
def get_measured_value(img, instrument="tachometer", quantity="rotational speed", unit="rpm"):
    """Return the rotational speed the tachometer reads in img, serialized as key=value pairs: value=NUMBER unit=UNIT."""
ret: value=800 unit=rpm
